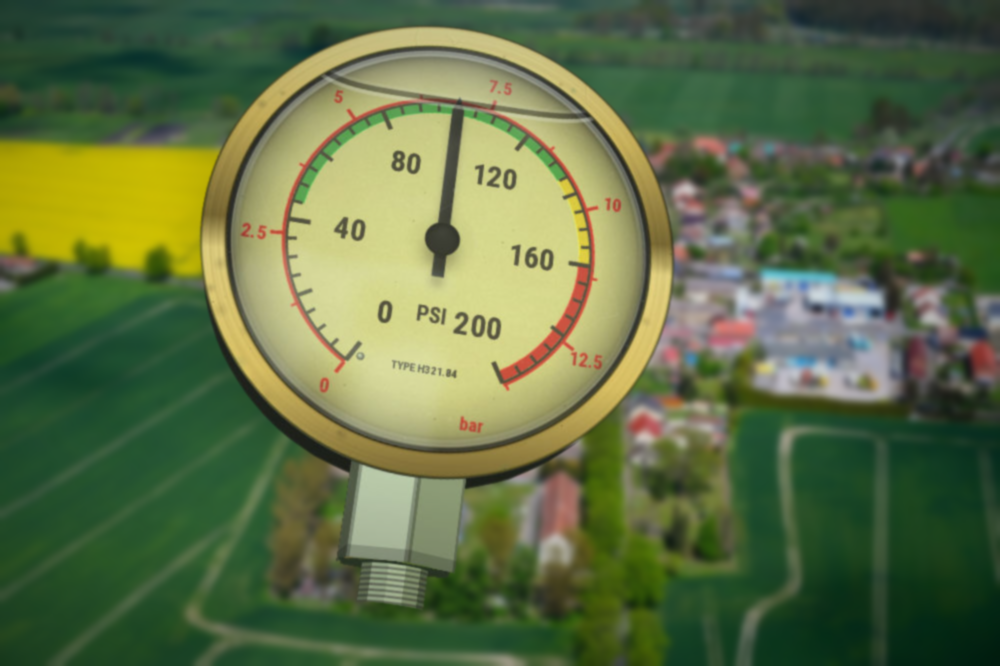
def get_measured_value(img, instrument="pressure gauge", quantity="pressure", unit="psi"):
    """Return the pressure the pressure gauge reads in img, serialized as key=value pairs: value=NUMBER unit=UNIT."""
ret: value=100 unit=psi
